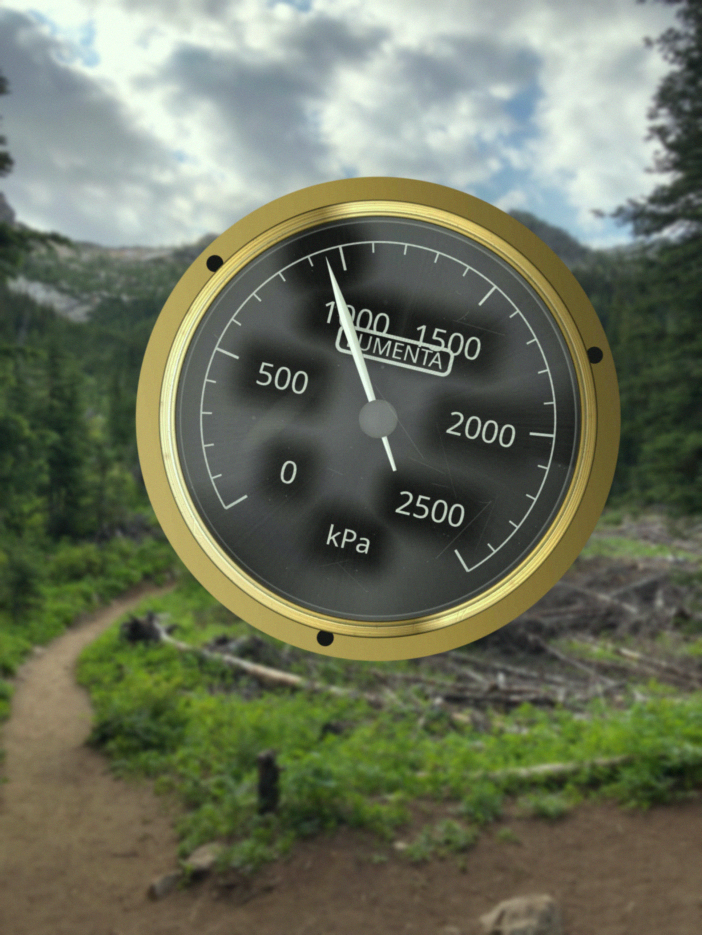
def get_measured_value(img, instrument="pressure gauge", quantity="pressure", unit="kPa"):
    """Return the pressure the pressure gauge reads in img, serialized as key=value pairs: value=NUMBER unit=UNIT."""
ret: value=950 unit=kPa
